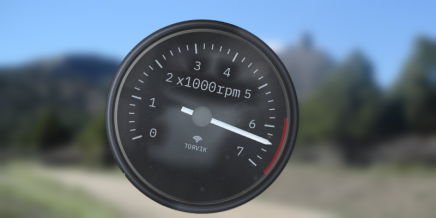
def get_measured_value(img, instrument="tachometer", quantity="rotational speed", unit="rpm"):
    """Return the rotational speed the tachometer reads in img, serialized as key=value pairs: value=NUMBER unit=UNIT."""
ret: value=6400 unit=rpm
